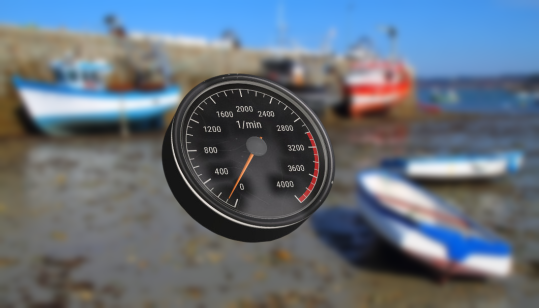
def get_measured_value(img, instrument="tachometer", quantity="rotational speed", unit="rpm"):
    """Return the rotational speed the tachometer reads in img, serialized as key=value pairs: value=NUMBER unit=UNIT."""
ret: value=100 unit=rpm
